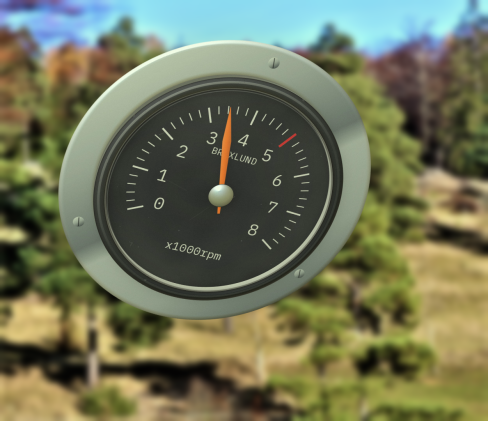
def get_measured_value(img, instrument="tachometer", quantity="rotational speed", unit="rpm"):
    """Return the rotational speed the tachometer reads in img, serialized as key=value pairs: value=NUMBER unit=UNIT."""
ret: value=3400 unit=rpm
